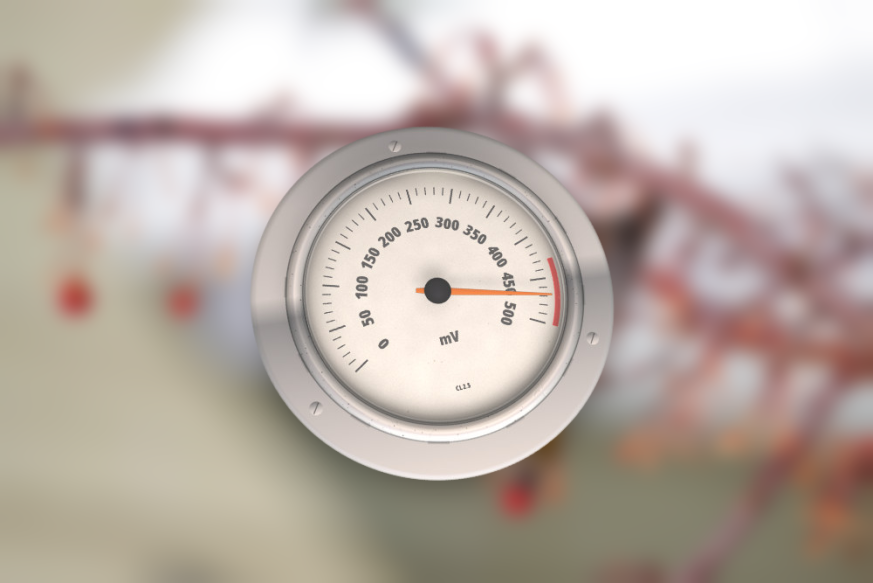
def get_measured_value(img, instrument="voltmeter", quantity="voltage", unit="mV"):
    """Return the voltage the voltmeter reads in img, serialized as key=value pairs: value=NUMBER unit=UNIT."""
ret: value=470 unit=mV
